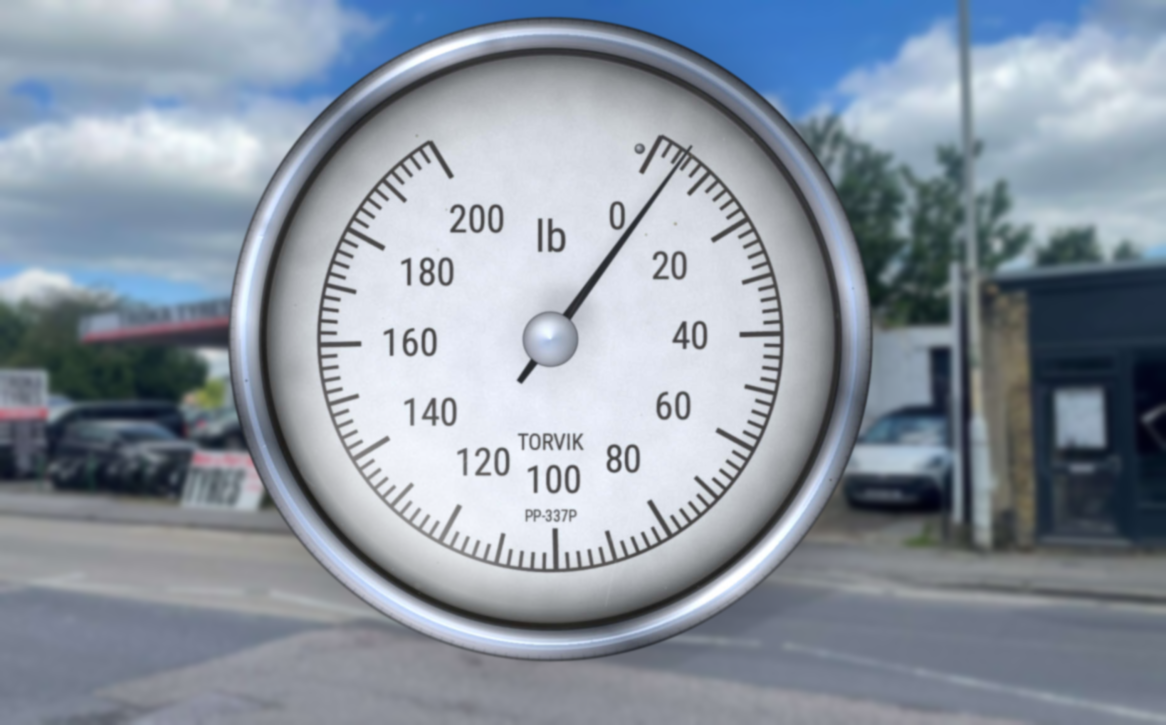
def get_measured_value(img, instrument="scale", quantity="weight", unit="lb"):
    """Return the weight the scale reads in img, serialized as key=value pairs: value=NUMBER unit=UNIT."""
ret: value=5 unit=lb
